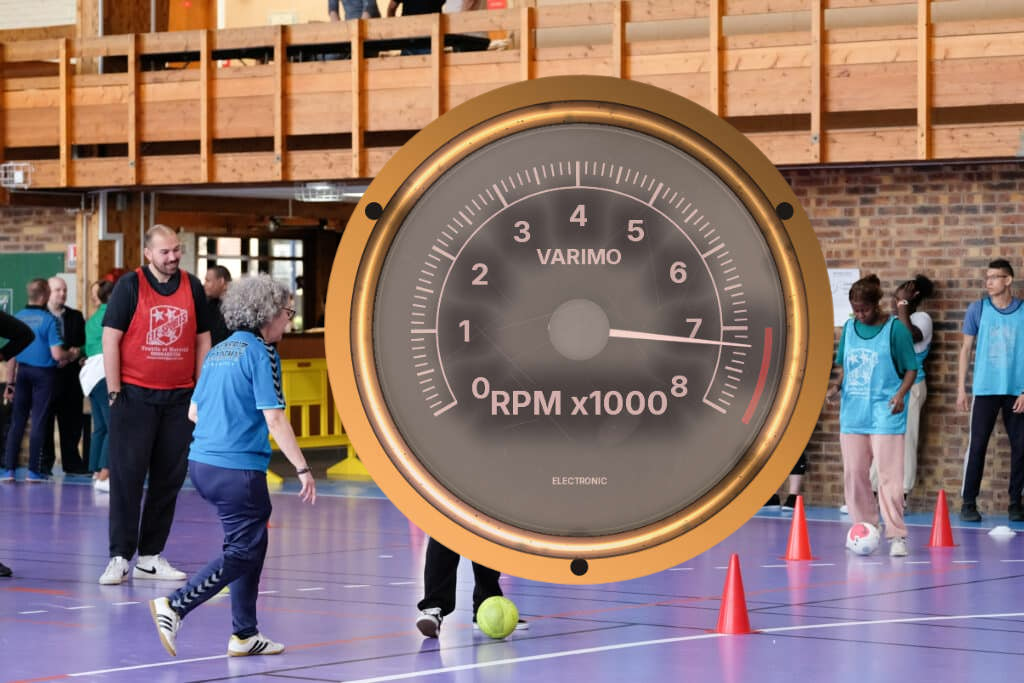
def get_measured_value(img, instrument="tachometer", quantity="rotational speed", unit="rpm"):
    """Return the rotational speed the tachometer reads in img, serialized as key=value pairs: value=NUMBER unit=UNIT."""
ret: value=7200 unit=rpm
